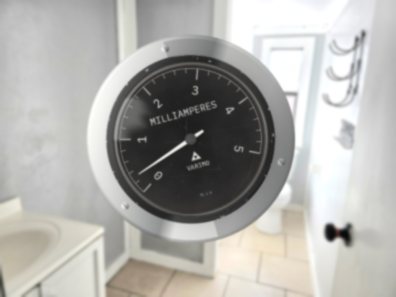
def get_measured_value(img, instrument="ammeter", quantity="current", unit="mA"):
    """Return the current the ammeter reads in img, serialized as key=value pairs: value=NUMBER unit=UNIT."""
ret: value=0.3 unit=mA
